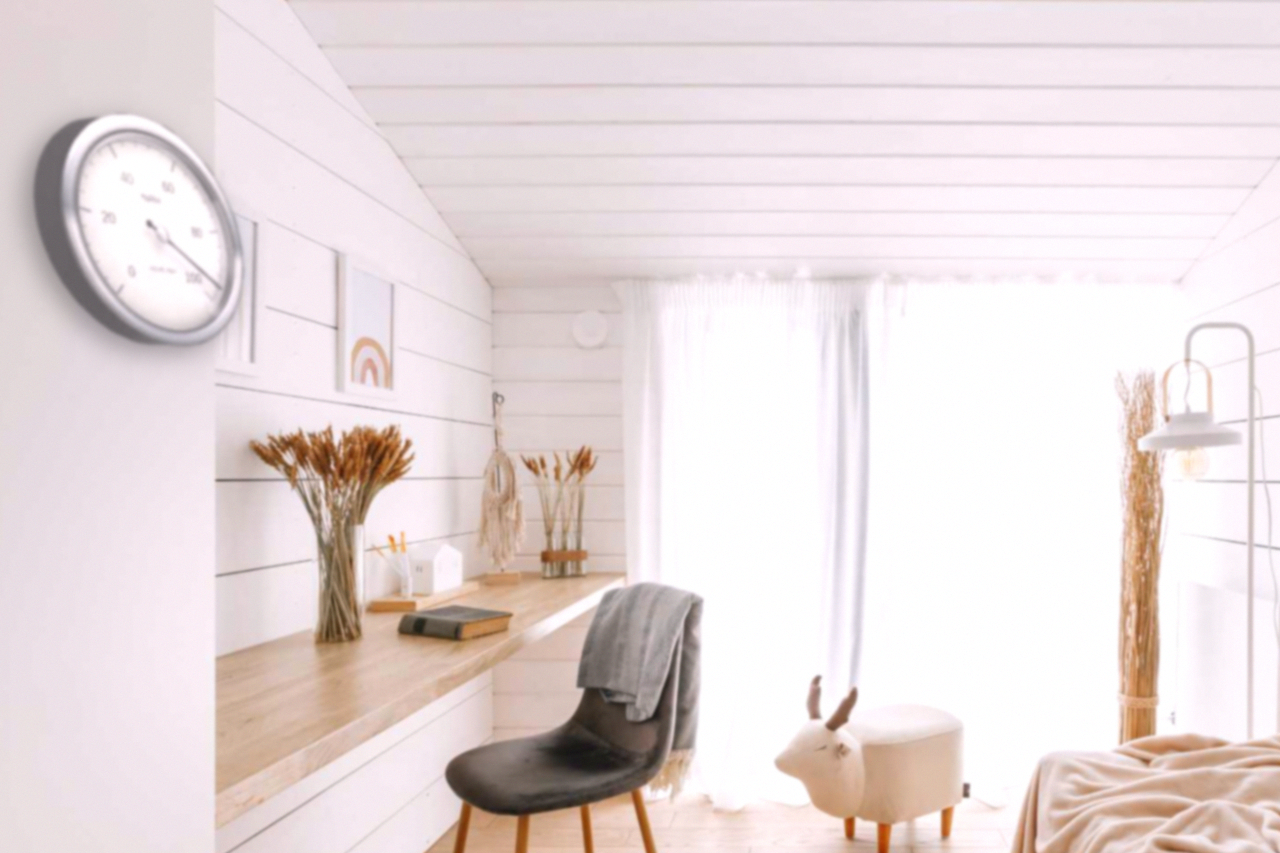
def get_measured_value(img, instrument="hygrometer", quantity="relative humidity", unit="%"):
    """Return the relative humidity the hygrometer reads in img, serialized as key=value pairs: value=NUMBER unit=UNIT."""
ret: value=96 unit=%
